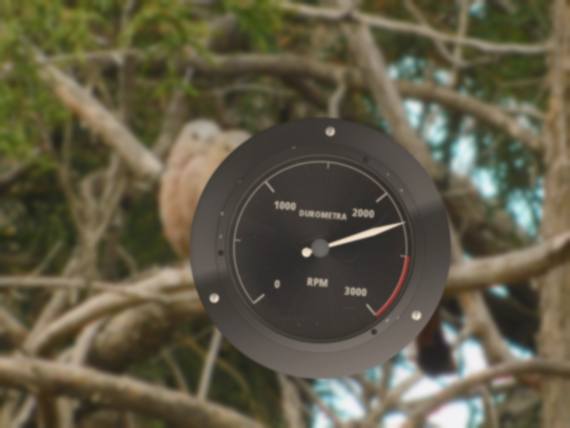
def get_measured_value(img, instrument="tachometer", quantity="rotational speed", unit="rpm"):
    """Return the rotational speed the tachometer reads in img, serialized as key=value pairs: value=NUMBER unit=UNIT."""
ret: value=2250 unit=rpm
